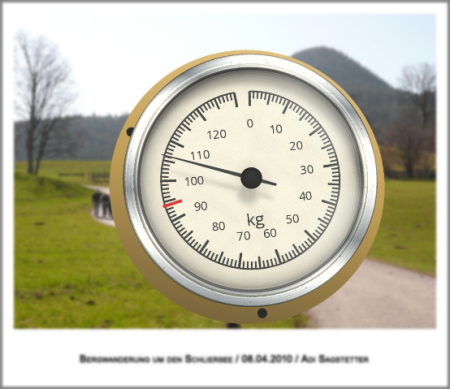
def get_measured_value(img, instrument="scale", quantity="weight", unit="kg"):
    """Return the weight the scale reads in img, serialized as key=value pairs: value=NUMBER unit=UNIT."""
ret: value=106 unit=kg
